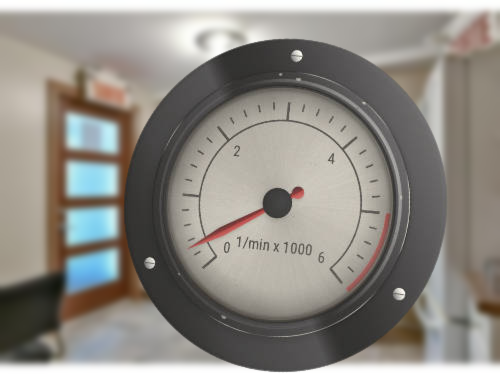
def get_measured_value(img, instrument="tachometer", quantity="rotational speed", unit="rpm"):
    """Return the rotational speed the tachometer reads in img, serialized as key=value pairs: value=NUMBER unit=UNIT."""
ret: value=300 unit=rpm
